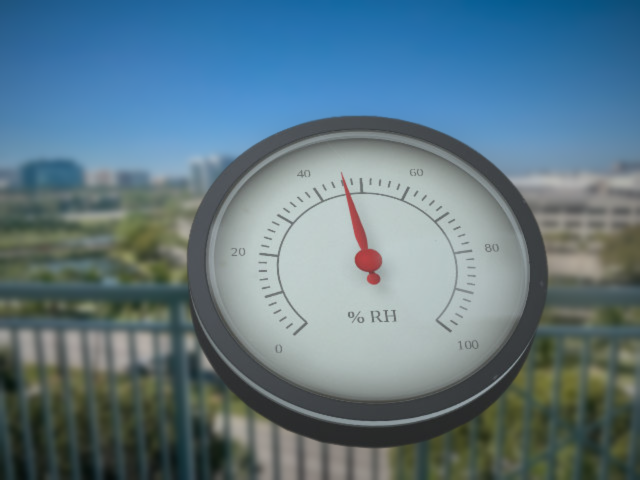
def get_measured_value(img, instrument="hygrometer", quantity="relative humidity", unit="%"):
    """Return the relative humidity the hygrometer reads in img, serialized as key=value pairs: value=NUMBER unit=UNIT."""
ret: value=46 unit=%
